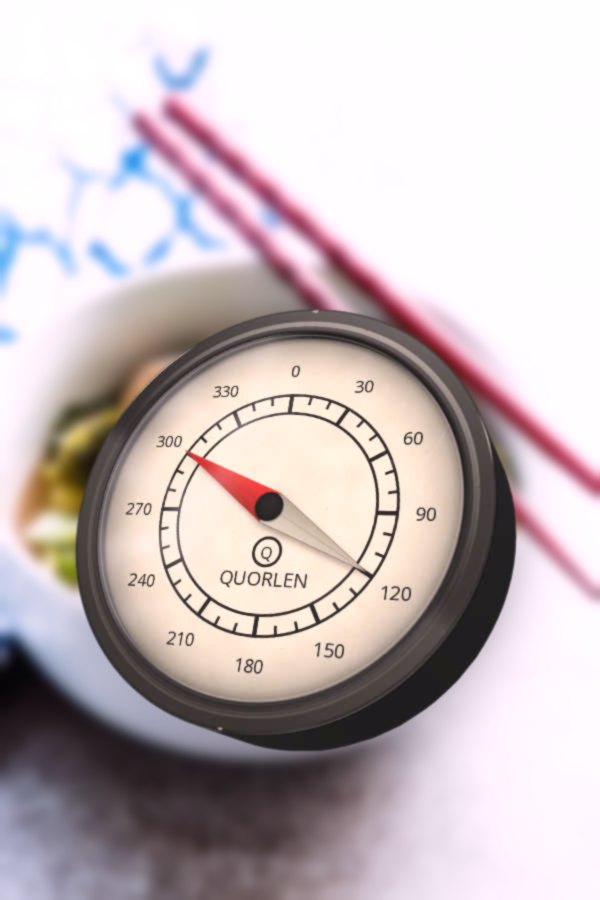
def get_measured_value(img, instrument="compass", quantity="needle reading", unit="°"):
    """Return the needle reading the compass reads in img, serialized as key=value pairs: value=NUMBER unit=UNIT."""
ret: value=300 unit=°
